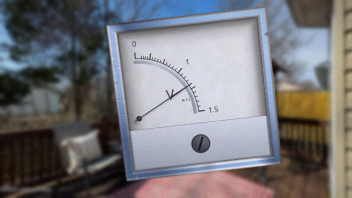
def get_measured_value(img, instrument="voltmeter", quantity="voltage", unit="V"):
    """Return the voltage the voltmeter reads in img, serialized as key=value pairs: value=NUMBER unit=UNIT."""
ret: value=1.2 unit=V
